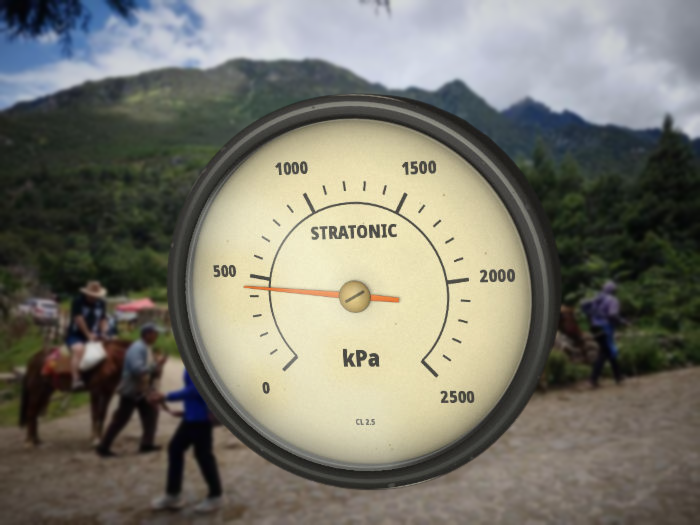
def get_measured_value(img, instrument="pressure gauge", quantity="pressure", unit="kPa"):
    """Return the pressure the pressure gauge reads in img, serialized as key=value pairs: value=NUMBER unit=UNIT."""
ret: value=450 unit=kPa
